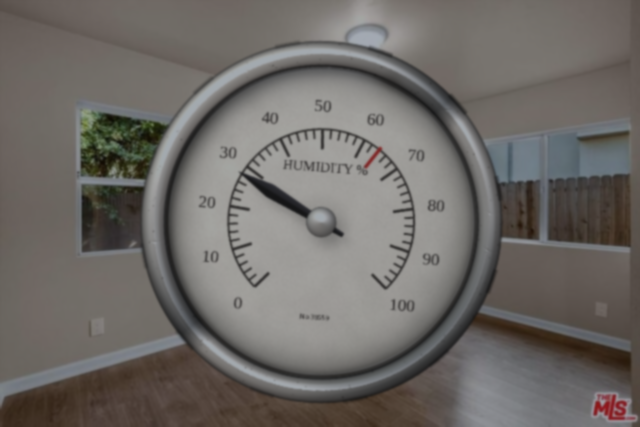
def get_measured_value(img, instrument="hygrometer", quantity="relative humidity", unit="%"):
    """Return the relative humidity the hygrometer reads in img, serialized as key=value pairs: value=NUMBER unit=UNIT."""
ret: value=28 unit=%
